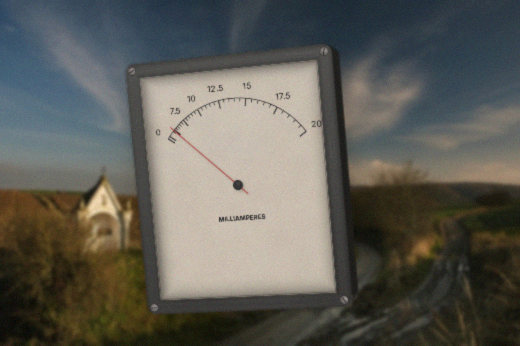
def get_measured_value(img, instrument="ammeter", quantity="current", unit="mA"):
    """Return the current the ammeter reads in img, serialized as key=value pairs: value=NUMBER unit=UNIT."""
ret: value=5 unit=mA
